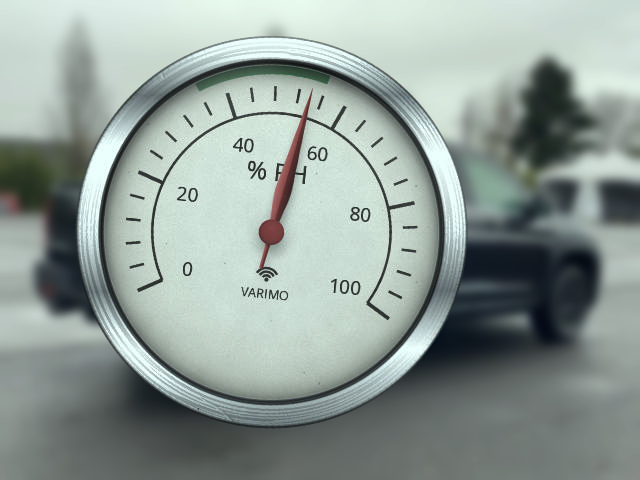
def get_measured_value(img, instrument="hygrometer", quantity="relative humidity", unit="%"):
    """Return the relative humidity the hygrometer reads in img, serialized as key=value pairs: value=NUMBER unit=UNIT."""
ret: value=54 unit=%
